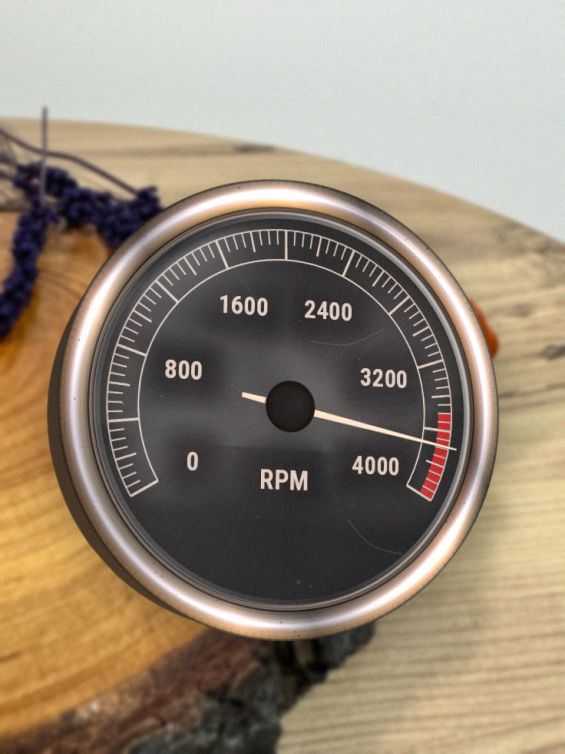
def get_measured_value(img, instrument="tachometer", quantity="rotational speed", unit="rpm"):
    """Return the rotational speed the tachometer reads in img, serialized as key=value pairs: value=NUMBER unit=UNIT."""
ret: value=3700 unit=rpm
